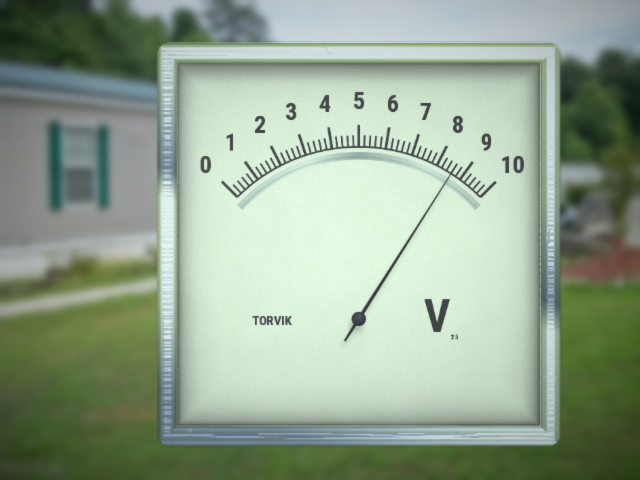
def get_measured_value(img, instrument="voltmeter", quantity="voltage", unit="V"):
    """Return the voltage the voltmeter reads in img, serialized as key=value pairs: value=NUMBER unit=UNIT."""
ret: value=8.6 unit=V
